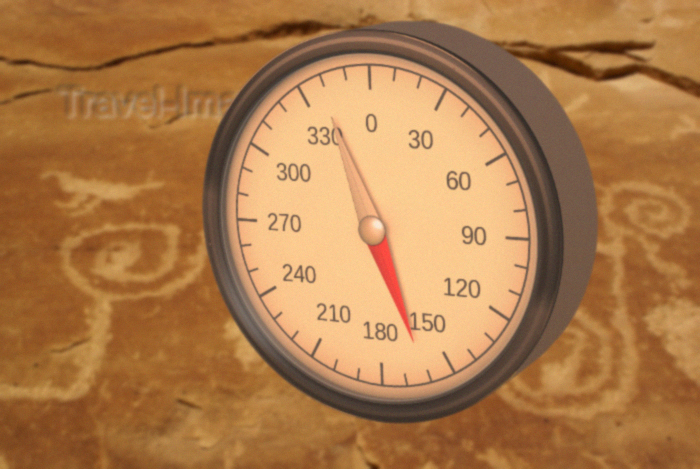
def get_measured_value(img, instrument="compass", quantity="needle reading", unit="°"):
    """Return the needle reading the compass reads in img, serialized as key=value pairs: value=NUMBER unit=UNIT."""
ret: value=160 unit=°
